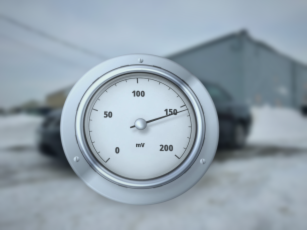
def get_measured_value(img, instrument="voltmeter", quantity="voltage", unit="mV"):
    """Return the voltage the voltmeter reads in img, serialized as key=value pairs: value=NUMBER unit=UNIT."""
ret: value=155 unit=mV
